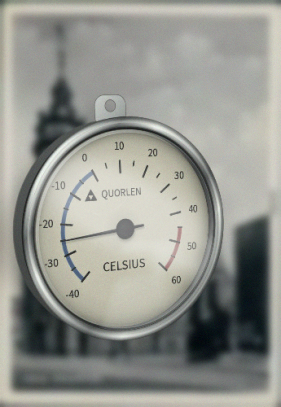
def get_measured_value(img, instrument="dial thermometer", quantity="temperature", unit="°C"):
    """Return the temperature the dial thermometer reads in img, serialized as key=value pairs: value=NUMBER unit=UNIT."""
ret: value=-25 unit=°C
